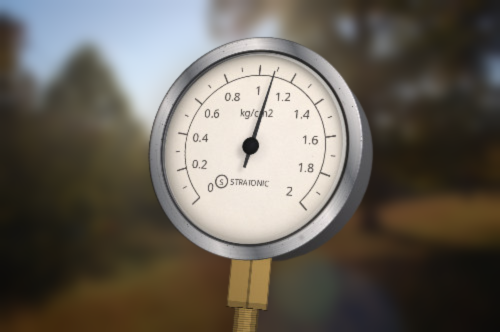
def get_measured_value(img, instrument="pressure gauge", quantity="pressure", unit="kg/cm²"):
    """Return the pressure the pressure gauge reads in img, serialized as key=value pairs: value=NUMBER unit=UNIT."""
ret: value=1.1 unit=kg/cm²
